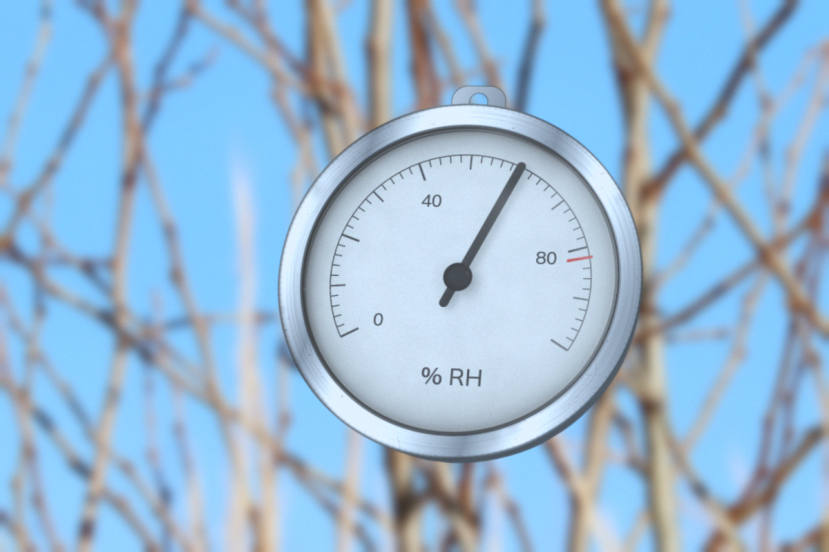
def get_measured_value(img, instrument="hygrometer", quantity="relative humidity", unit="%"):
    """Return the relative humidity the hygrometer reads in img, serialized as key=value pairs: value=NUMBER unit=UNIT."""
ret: value=60 unit=%
